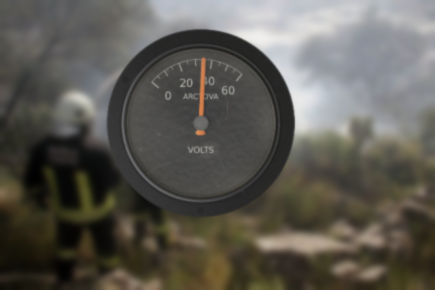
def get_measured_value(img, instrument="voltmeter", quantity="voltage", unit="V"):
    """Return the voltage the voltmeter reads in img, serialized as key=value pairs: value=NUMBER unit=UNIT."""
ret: value=35 unit=V
